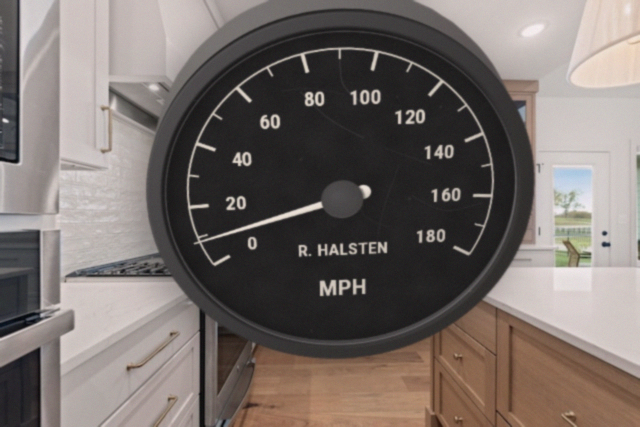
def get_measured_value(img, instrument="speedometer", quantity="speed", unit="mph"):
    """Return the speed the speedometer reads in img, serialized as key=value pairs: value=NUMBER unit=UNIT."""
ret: value=10 unit=mph
